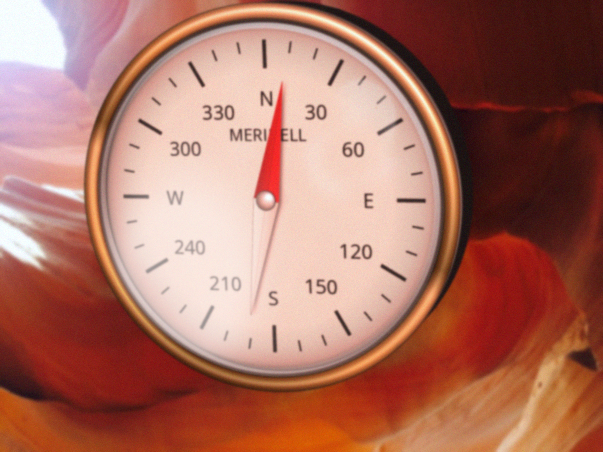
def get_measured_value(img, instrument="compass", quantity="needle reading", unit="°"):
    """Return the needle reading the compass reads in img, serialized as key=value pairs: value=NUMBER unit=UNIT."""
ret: value=10 unit=°
